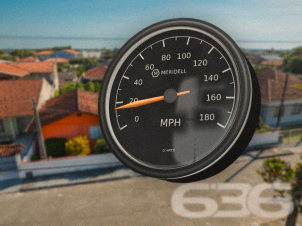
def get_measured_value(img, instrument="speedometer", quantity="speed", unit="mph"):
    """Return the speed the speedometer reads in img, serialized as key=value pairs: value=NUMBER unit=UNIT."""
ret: value=15 unit=mph
